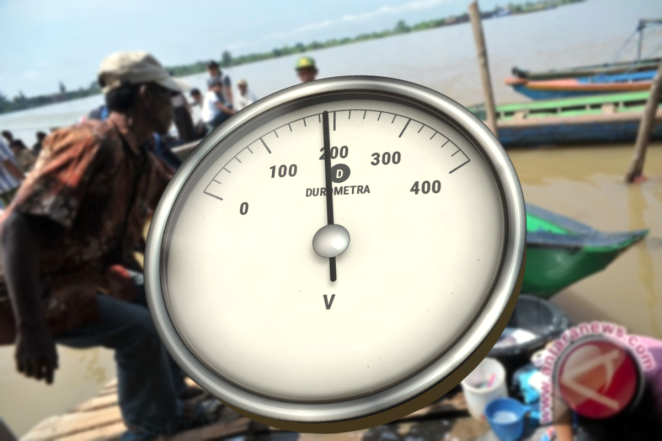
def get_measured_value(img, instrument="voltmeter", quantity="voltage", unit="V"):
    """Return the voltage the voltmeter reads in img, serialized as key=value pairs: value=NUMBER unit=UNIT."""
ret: value=190 unit=V
